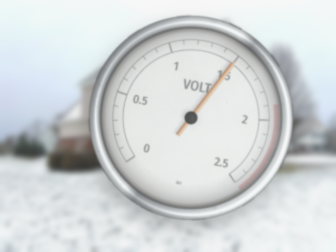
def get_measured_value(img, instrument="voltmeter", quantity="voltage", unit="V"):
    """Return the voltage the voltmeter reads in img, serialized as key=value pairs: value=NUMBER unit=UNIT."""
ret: value=1.5 unit=V
